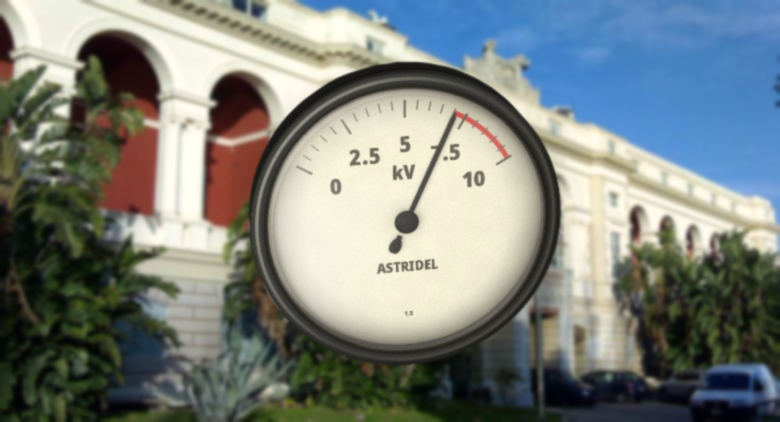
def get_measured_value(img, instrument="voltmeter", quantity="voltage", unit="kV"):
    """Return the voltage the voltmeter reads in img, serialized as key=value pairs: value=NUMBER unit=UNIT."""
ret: value=7 unit=kV
